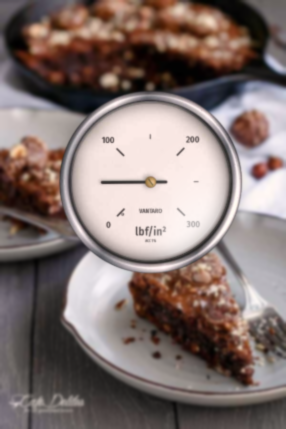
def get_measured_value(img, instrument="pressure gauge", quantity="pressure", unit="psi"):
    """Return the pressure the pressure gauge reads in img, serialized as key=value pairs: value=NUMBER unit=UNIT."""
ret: value=50 unit=psi
